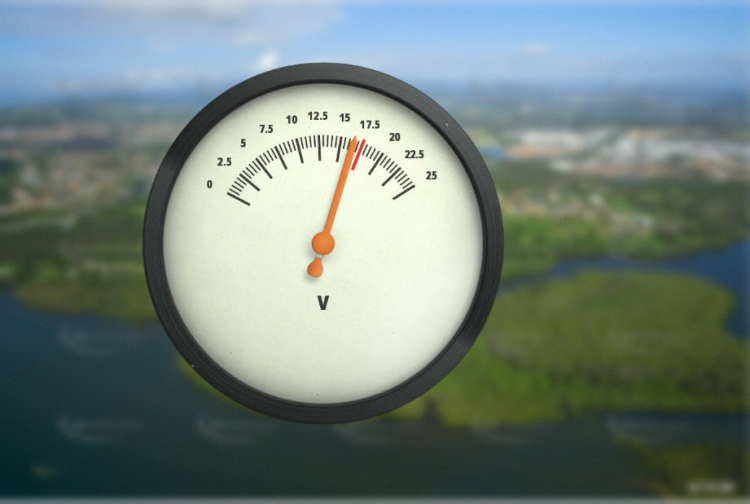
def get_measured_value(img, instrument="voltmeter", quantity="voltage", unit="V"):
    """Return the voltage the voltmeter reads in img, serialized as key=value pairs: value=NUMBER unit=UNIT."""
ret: value=16.5 unit=V
